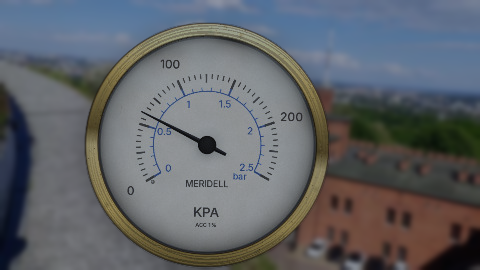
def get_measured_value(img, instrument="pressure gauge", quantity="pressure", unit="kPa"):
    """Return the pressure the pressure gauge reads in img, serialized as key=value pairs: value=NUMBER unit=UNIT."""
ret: value=60 unit=kPa
